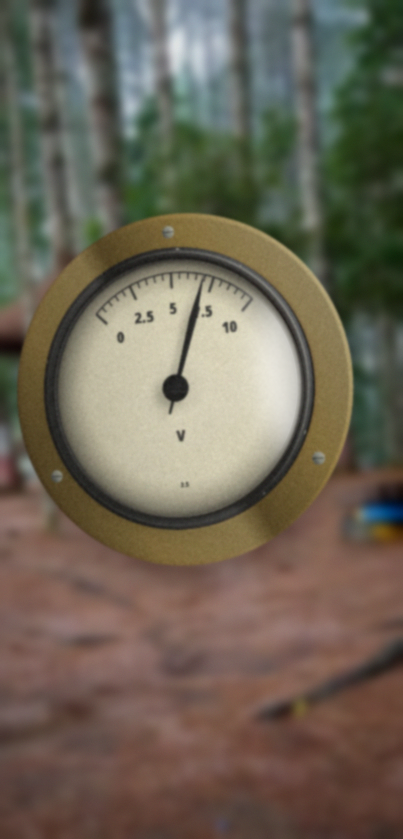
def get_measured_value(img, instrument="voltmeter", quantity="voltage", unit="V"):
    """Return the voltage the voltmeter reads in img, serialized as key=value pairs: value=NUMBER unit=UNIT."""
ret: value=7 unit=V
